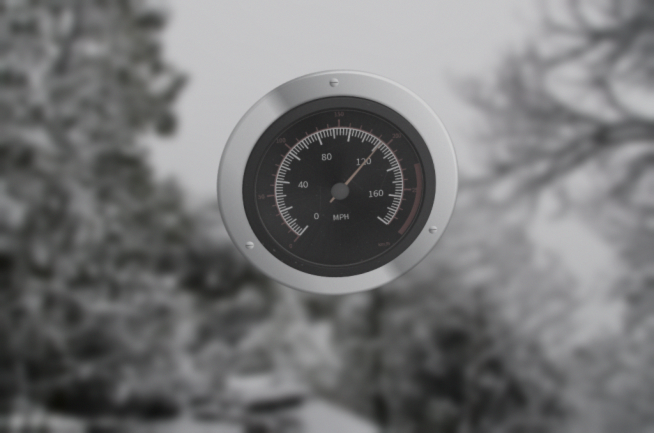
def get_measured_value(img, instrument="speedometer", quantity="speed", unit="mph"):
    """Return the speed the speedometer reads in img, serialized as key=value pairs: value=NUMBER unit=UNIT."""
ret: value=120 unit=mph
